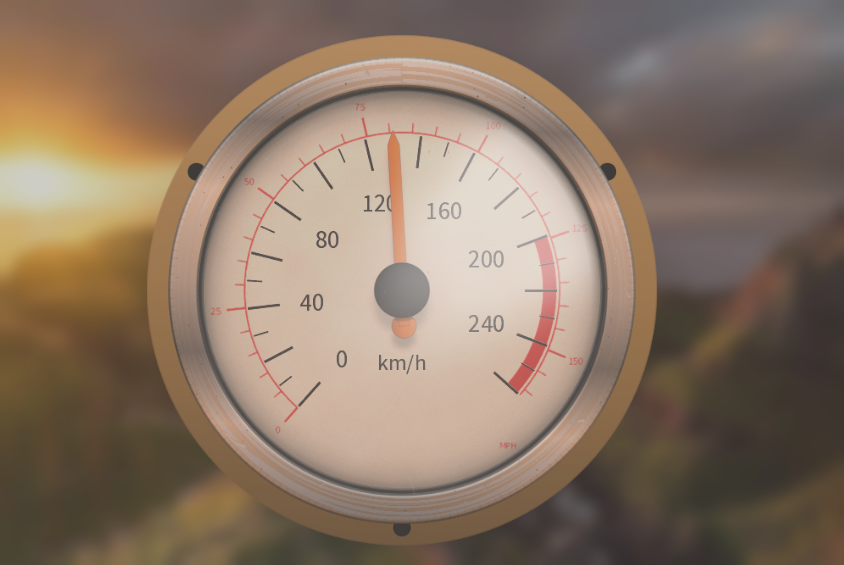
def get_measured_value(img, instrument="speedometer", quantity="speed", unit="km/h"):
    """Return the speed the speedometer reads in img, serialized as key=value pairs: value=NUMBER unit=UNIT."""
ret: value=130 unit=km/h
